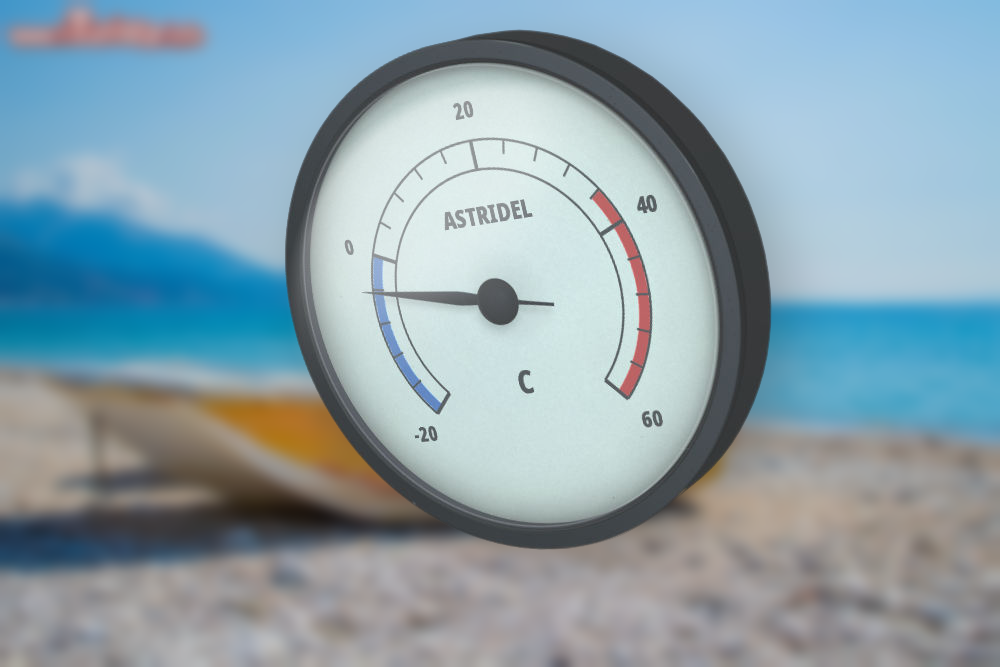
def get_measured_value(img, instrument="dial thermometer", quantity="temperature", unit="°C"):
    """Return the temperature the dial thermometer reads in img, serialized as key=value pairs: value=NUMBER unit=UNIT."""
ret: value=-4 unit=°C
